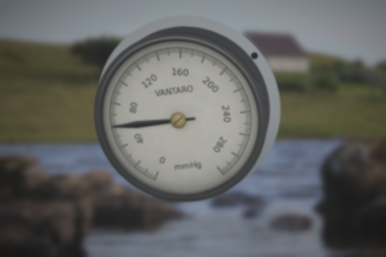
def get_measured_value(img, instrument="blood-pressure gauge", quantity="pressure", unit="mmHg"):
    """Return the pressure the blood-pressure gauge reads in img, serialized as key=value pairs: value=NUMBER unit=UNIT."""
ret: value=60 unit=mmHg
